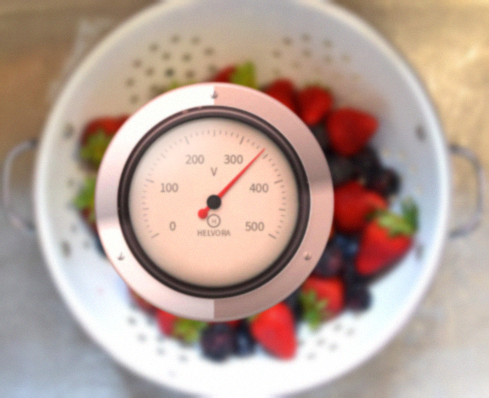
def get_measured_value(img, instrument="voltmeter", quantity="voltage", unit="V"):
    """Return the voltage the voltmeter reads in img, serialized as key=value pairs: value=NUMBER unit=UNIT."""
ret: value=340 unit=V
